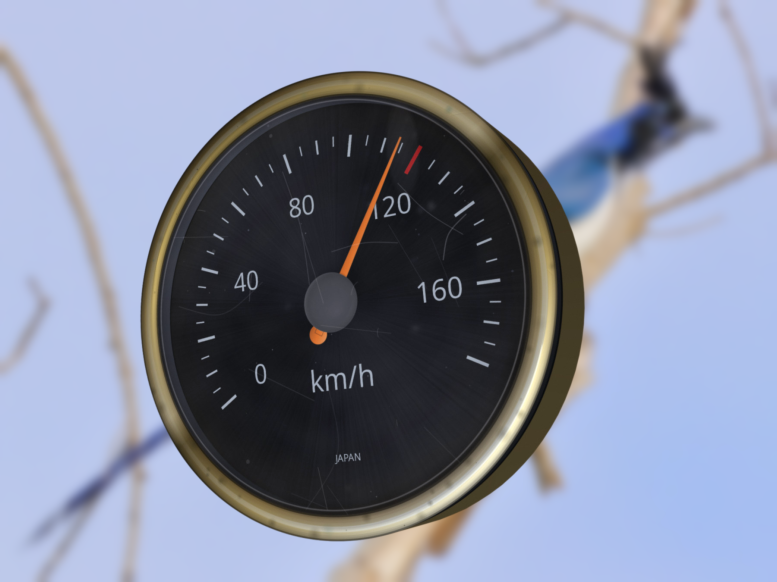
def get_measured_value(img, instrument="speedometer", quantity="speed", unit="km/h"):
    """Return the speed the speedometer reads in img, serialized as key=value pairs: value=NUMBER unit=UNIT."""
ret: value=115 unit=km/h
